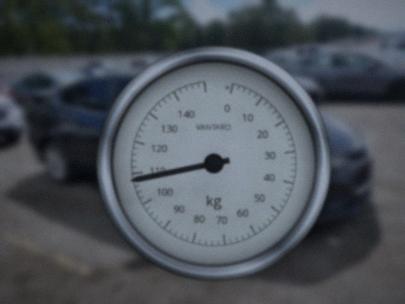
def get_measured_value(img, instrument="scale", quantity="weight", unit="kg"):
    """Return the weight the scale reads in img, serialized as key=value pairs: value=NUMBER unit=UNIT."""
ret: value=108 unit=kg
